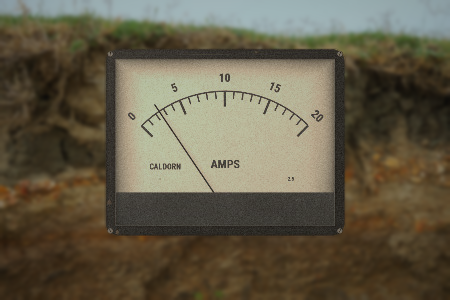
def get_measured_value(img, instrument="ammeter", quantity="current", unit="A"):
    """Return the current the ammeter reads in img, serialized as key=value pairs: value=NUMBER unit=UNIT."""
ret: value=2.5 unit=A
